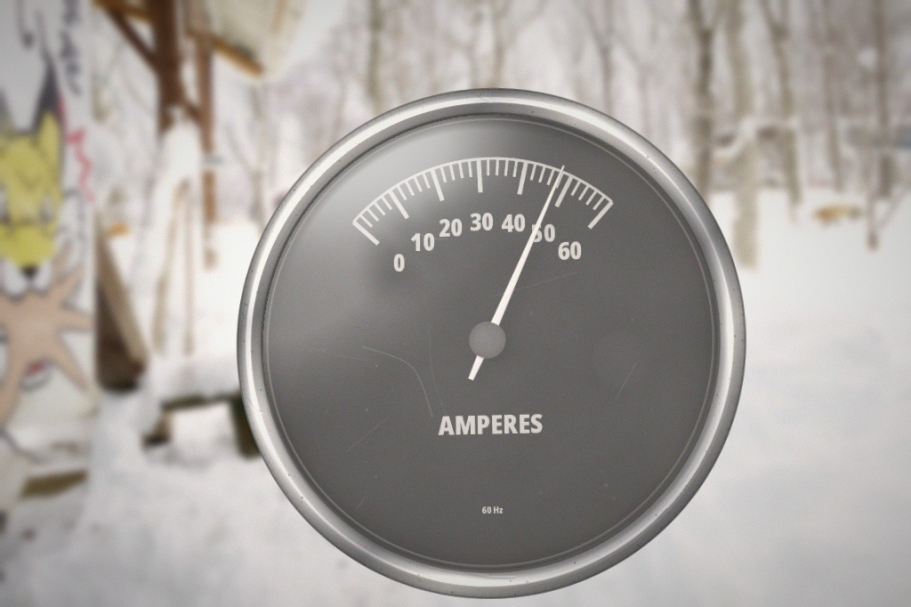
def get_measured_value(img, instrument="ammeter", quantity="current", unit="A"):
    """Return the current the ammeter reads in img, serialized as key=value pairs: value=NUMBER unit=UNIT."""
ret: value=48 unit=A
